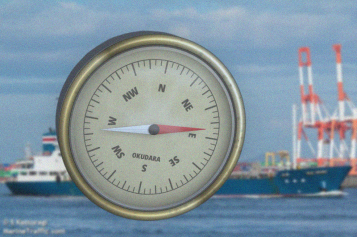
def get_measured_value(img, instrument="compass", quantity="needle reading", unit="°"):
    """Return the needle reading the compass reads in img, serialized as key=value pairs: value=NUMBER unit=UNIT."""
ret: value=80 unit=°
